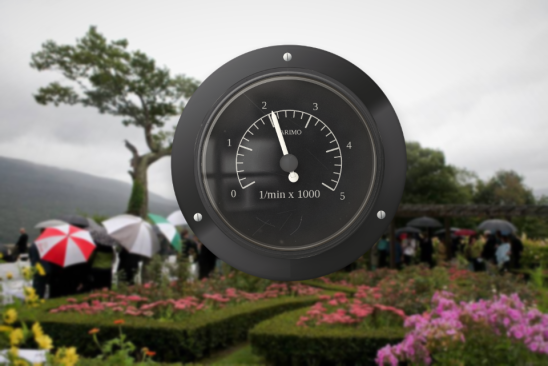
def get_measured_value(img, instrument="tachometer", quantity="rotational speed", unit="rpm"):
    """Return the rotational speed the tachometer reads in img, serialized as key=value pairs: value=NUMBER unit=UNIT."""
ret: value=2100 unit=rpm
